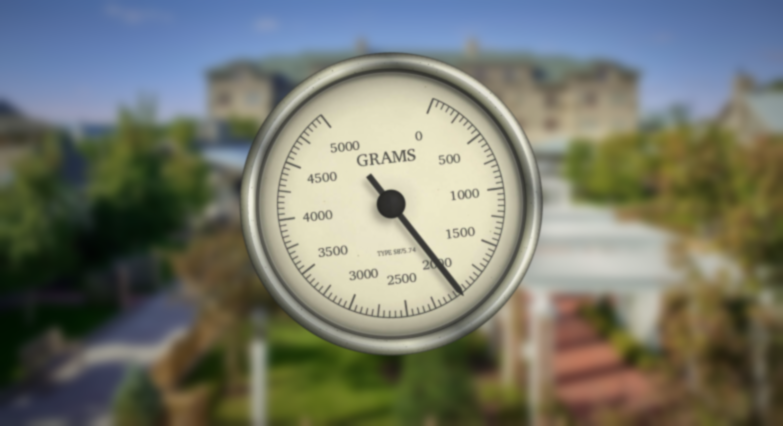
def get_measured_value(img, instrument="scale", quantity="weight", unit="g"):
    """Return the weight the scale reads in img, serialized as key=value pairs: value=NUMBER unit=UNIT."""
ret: value=2000 unit=g
